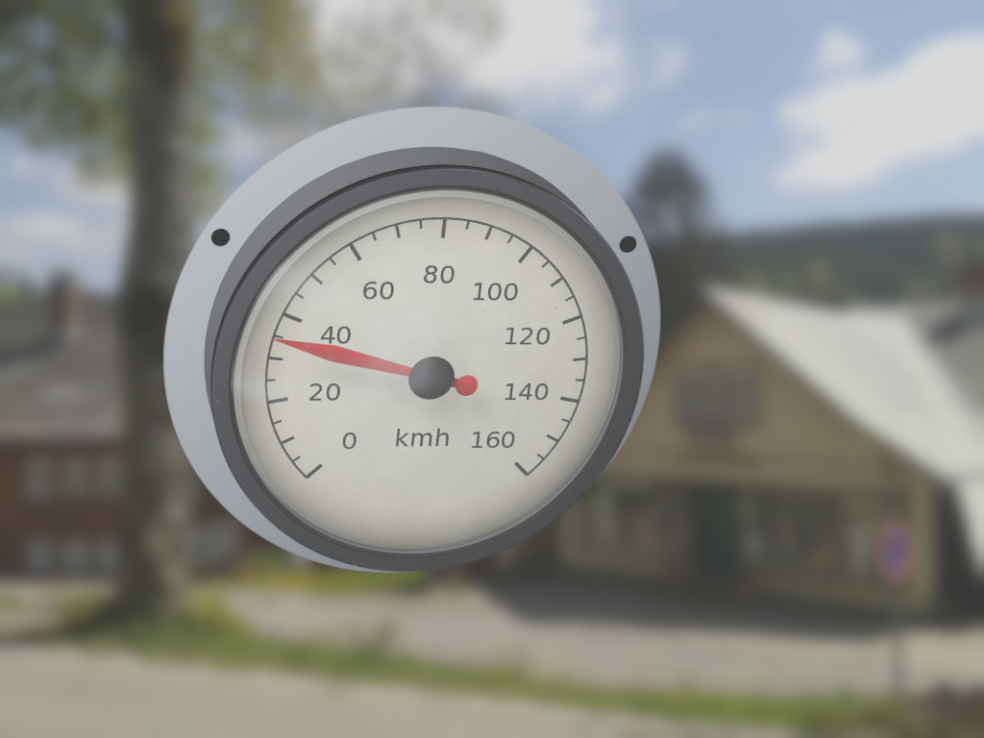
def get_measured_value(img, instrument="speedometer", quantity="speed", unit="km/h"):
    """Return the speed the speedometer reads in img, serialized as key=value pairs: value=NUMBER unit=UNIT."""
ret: value=35 unit=km/h
